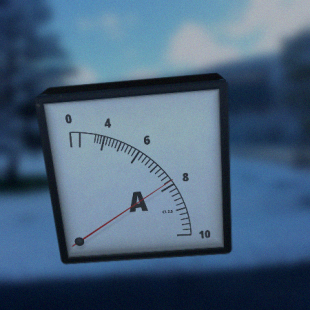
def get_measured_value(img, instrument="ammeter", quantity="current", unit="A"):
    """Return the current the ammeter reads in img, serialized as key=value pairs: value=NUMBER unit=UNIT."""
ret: value=7.8 unit=A
